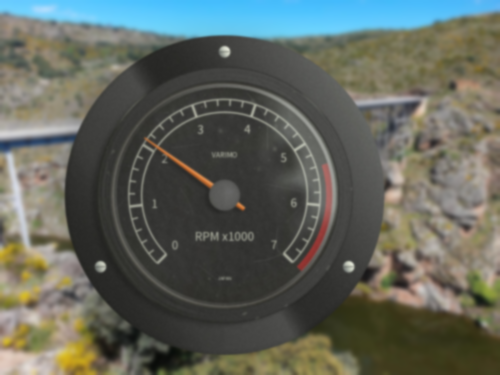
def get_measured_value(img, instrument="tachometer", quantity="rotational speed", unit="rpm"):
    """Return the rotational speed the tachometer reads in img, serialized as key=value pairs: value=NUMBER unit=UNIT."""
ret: value=2100 unit=rpm
